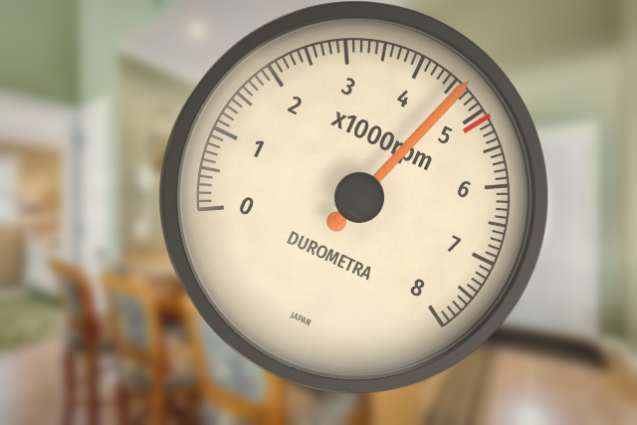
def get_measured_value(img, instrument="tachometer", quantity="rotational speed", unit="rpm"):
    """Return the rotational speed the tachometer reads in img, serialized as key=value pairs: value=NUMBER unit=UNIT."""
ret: value=4600 unit=rpm
